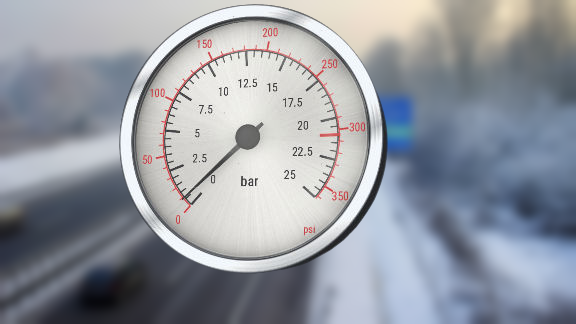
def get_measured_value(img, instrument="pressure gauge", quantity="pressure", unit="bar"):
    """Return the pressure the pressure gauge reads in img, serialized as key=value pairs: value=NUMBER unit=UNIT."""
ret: value=0.5 unit=bar
